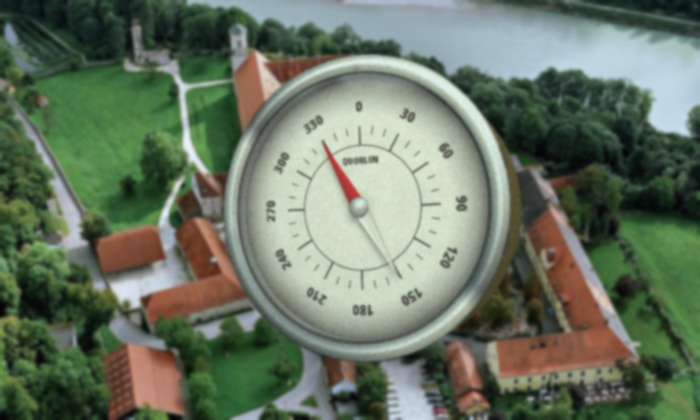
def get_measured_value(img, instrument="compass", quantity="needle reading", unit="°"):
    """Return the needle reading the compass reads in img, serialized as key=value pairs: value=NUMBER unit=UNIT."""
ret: value=330 unit=°
